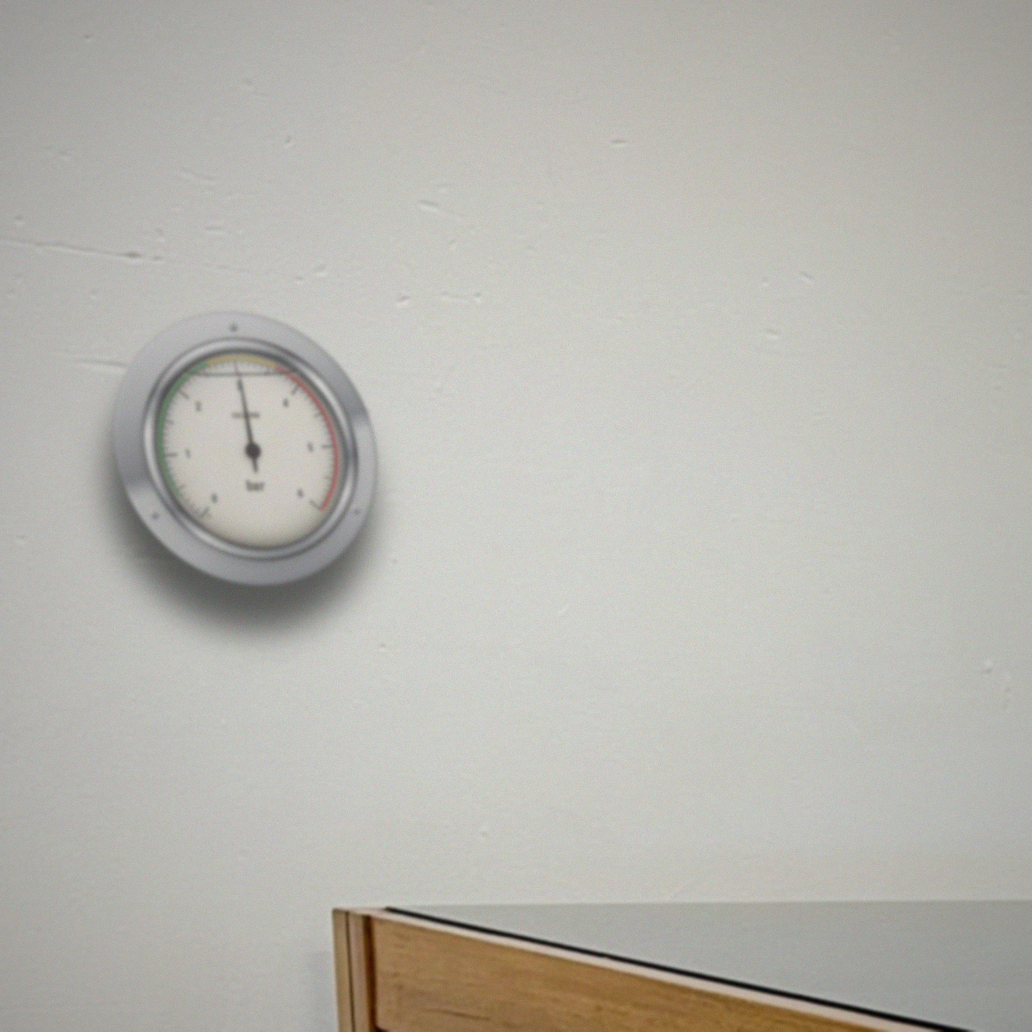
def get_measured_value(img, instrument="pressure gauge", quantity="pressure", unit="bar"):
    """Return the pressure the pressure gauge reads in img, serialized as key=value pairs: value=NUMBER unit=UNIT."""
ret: value=3 unit=bar
